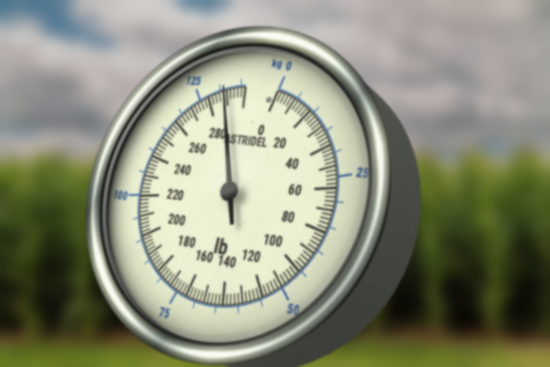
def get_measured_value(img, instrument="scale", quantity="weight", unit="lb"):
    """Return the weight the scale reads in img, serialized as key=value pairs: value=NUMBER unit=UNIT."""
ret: value=290 unit=lb
